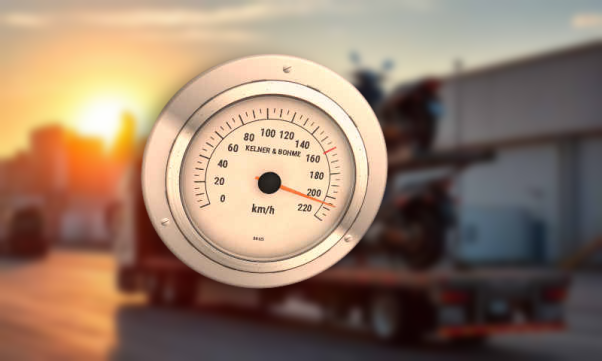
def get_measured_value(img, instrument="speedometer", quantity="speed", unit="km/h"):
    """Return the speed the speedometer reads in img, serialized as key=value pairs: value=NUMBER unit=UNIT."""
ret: value=205 unit=km/h
